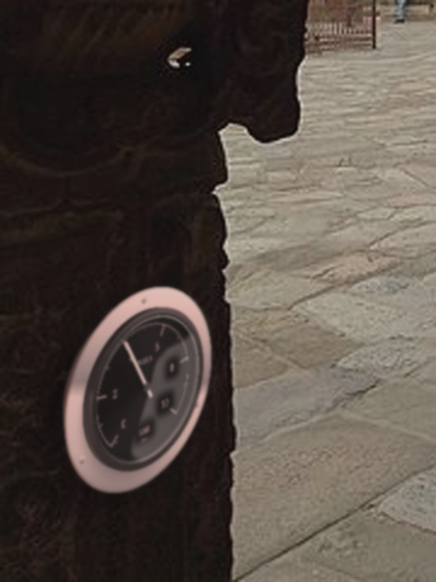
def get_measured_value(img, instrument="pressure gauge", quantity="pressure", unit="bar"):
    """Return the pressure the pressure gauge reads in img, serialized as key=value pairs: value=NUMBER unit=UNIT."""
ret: value=4 unit=bar
